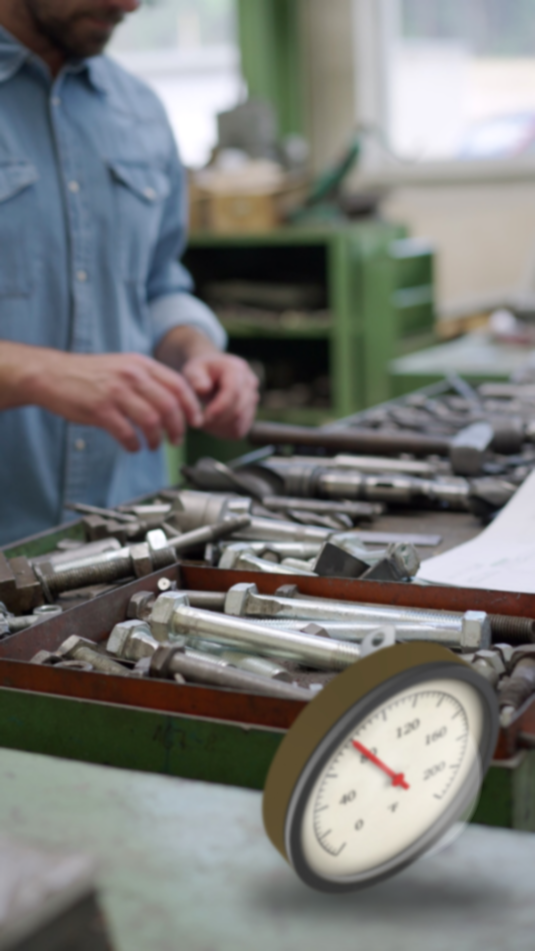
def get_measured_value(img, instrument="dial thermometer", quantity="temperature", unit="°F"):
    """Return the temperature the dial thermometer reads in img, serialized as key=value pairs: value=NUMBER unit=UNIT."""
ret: value=80 unit=°F
